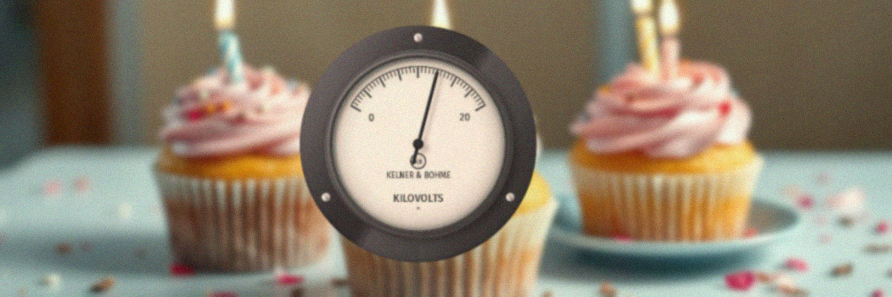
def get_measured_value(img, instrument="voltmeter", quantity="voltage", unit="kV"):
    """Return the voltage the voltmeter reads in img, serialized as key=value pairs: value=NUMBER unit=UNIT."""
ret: value=12.5 unit=kV
